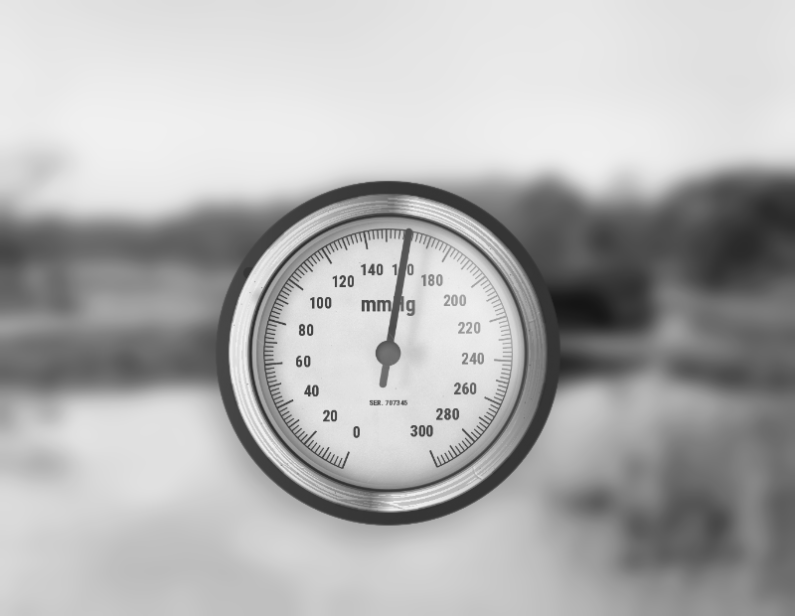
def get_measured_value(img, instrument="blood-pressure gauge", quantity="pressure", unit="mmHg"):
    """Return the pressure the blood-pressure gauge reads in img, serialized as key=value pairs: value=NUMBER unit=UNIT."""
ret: value=160 unit=mmHg
